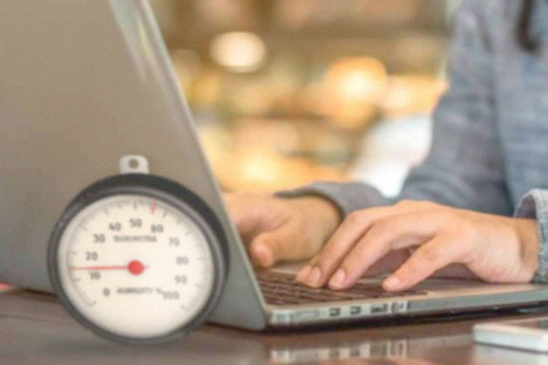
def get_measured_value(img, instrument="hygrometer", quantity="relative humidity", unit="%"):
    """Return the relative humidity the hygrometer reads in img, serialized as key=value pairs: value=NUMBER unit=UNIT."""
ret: value=15 unit=%
